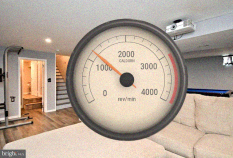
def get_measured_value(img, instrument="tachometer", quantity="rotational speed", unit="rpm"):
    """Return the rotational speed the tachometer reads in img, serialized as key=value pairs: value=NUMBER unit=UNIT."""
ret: value=1200 unit=rpm
